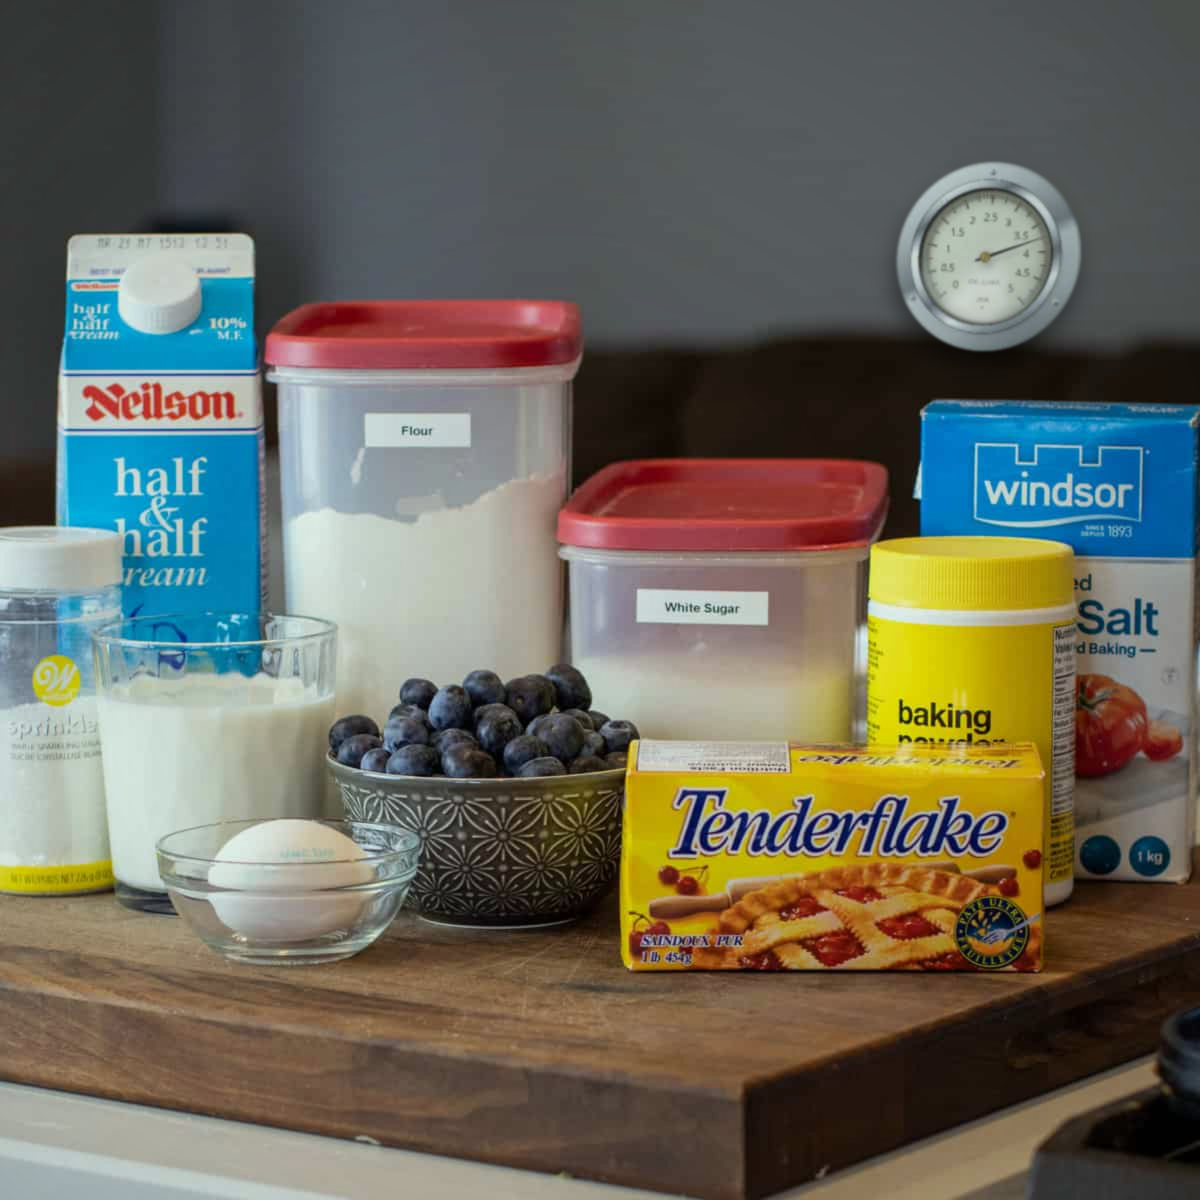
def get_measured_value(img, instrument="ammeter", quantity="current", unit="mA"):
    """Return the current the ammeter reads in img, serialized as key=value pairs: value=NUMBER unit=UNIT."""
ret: value=3.75 unit=mA
